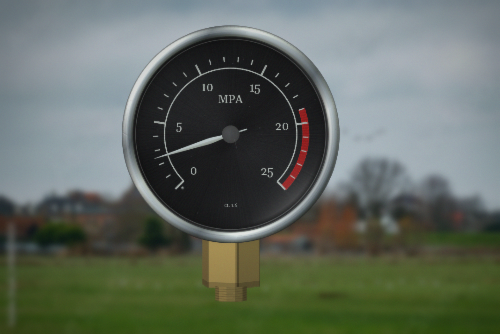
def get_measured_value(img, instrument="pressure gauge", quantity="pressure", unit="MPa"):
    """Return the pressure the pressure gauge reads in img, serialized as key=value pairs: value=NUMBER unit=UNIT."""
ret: value=2.5 unit=MPa
